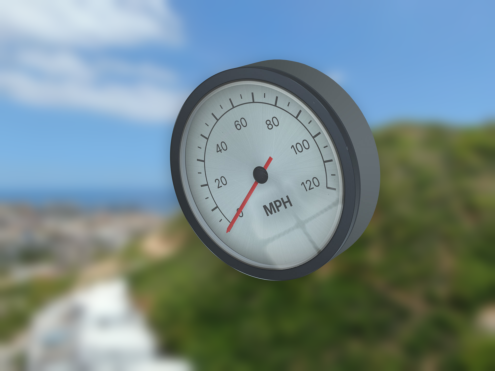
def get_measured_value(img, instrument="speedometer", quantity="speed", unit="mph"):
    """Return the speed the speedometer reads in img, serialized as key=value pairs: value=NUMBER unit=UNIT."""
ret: value=0 unit=mph
